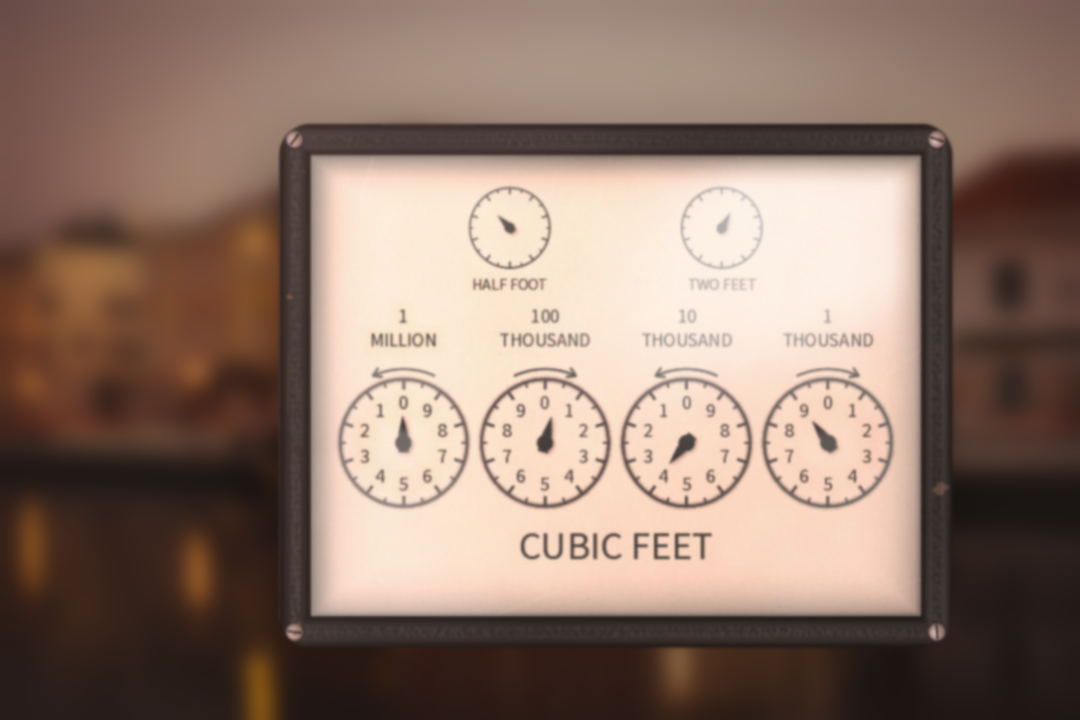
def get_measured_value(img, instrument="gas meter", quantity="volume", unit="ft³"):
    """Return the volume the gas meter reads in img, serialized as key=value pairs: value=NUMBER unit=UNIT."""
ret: value=3900 unit=ft³
